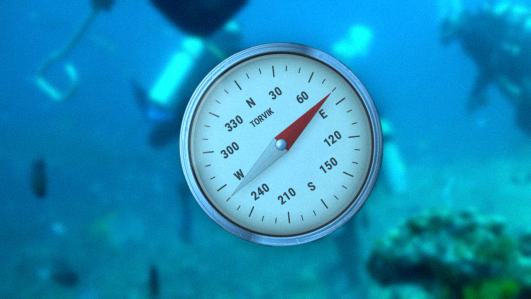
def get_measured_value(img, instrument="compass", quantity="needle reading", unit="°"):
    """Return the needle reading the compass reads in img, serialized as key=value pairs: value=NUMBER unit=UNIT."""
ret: value=80 unit=°
